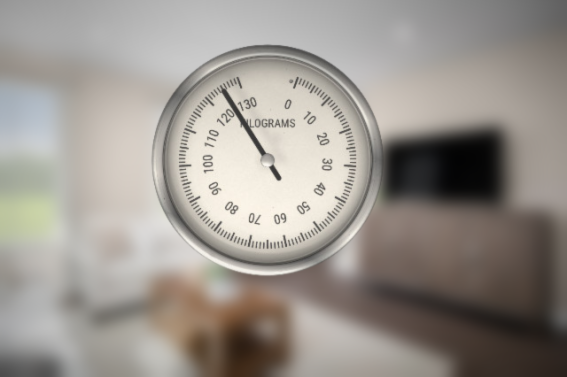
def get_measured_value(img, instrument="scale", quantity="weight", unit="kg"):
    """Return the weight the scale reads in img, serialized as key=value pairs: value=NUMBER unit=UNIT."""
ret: value=125 unit=kg
